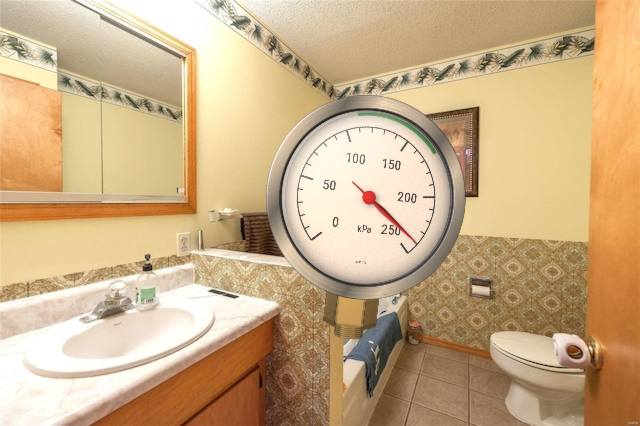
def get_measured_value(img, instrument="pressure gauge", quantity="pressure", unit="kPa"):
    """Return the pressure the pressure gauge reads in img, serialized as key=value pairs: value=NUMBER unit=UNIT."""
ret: value=240 unit=kPa
